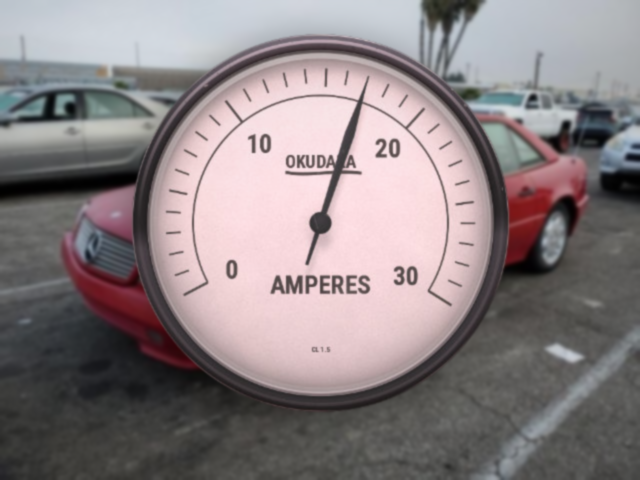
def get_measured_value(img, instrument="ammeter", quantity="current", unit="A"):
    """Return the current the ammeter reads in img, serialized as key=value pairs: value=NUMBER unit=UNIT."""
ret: value=17 unit=A
